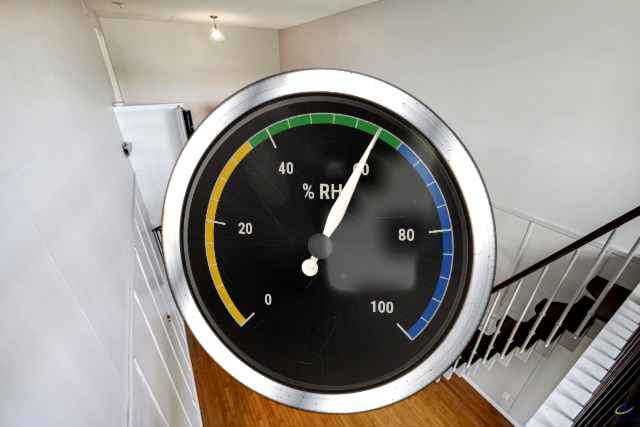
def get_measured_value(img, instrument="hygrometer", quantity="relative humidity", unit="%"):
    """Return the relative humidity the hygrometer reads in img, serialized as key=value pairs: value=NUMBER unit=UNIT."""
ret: value=60 unit=%
